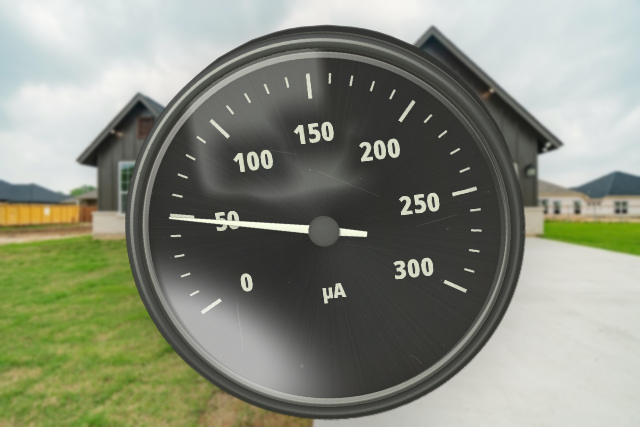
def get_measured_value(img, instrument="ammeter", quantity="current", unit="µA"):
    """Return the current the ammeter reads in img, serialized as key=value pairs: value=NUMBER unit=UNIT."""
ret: value=50 unit=µA
